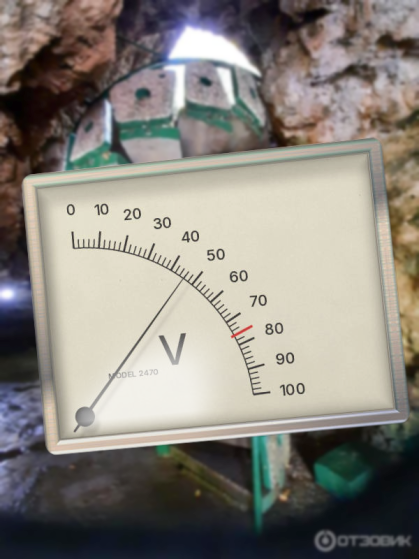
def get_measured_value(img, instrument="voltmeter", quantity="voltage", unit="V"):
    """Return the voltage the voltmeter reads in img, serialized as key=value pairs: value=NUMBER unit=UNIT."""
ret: value=46 unit=V
